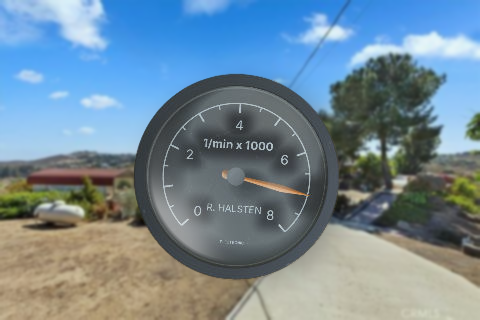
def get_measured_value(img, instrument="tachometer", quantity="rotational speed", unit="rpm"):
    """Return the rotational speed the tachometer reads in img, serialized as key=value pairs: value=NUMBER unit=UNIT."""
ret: value=7000 unit=rpm
